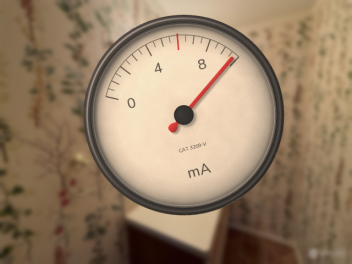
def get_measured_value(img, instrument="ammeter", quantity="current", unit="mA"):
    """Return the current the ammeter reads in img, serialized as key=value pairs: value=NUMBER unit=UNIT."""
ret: value=9.75 unit=mA
